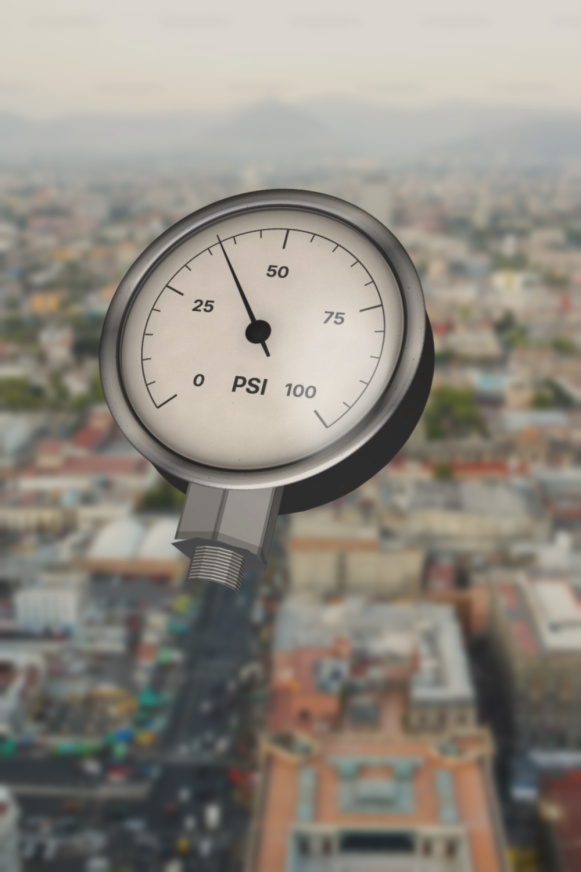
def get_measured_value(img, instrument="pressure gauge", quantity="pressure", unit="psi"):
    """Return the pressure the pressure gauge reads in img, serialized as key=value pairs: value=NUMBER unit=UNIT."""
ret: value=37.5 unit=psi
